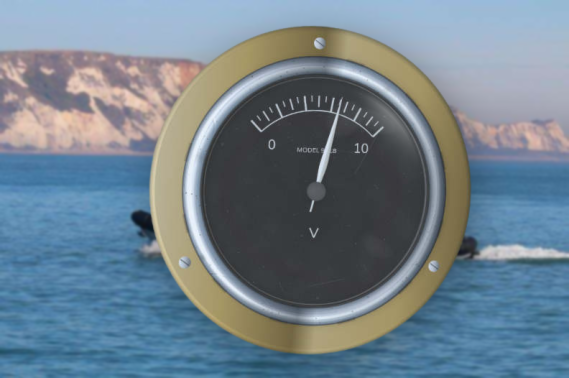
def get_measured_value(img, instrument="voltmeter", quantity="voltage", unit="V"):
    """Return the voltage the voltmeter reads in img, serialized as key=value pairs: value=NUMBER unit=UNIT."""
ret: value=6.5 unit=V
